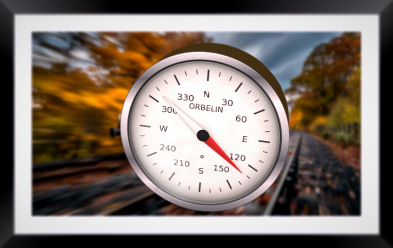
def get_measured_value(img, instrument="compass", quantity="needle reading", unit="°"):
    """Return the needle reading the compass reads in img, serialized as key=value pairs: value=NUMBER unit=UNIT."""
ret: value=130 unit=°
